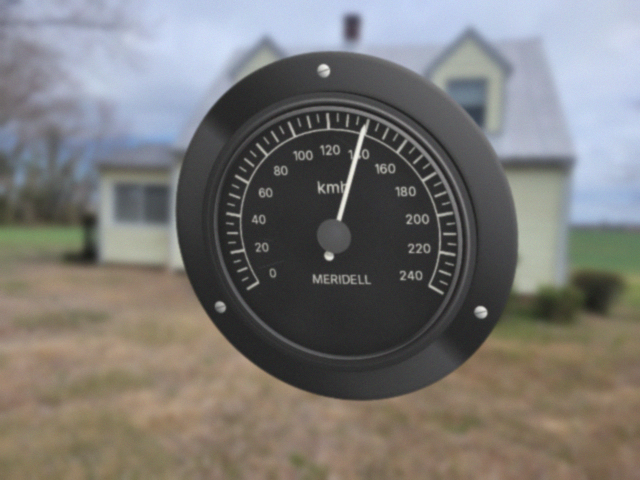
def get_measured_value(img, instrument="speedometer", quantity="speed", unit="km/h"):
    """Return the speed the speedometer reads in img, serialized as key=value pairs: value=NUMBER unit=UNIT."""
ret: value=140 unit=km/h
